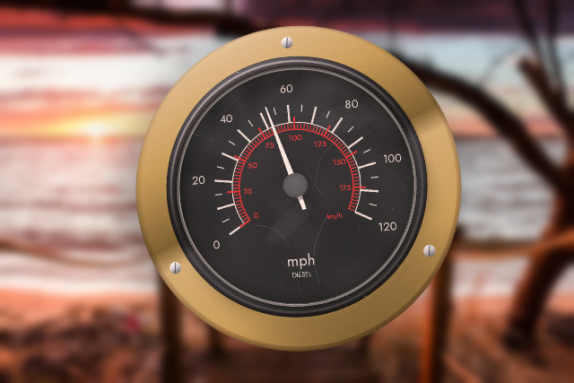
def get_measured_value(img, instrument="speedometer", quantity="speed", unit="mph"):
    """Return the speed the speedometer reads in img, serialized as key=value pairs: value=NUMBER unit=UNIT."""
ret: value=52.5 unit=mph
